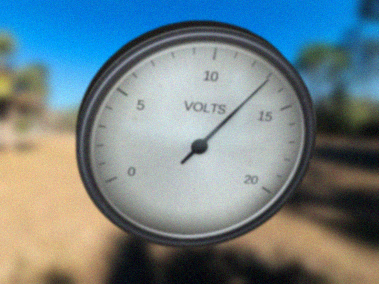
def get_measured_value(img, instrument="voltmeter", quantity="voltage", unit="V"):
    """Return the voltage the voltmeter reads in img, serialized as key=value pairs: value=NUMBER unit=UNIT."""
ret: value=13 unit=V
